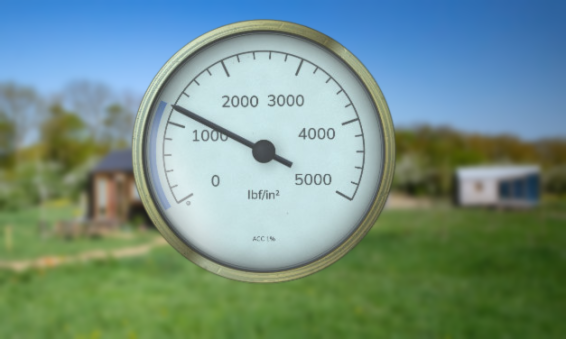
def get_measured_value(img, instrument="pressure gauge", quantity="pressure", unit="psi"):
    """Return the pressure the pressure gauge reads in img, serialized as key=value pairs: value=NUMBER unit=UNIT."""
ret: value=1200 unit=psi
